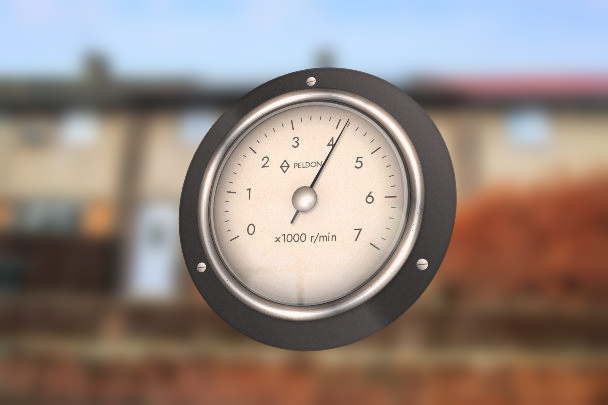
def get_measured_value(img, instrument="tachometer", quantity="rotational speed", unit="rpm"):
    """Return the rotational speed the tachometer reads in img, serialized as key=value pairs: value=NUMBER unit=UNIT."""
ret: value=4200 unit=rpm
